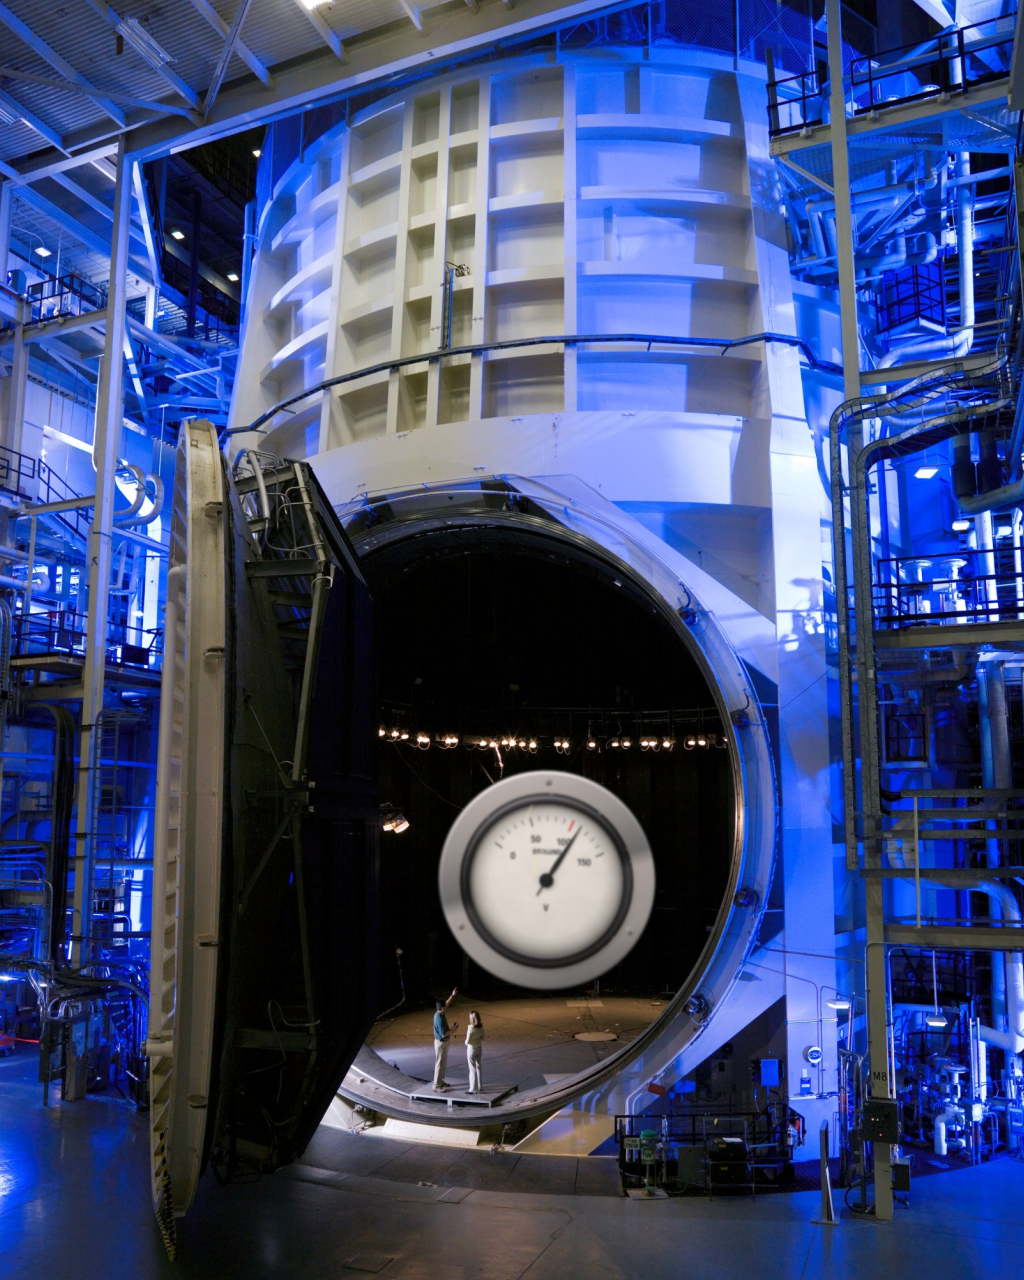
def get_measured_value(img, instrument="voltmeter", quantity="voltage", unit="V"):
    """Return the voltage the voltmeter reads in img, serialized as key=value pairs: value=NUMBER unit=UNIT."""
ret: value=110 unit=V
